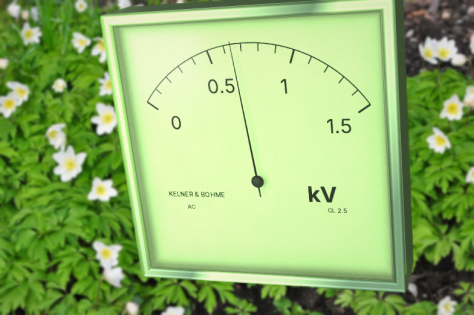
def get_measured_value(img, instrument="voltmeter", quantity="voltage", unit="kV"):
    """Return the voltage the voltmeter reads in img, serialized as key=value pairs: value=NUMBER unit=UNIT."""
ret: value=0.65 unit=kV
